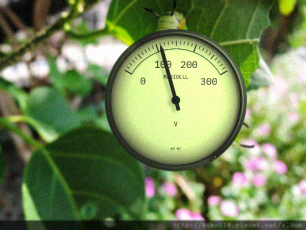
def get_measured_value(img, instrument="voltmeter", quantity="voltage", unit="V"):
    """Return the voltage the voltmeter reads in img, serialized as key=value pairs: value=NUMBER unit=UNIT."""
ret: value=110 unit=V
